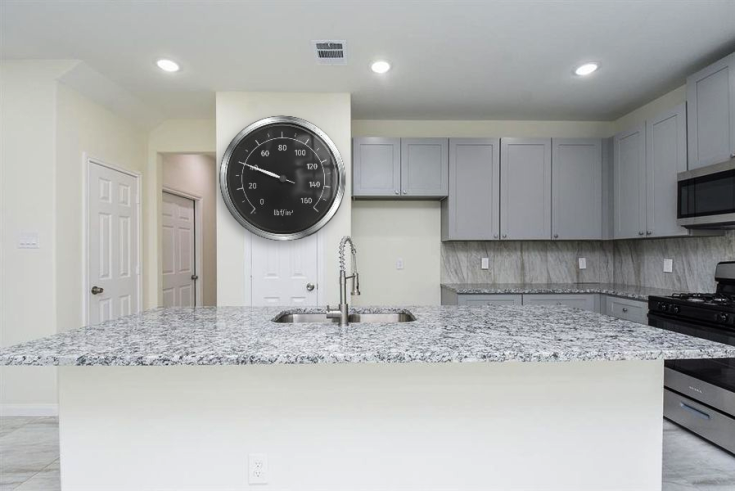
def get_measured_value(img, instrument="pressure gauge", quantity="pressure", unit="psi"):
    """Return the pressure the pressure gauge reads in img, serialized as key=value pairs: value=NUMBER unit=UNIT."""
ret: value=40 unit=psi
